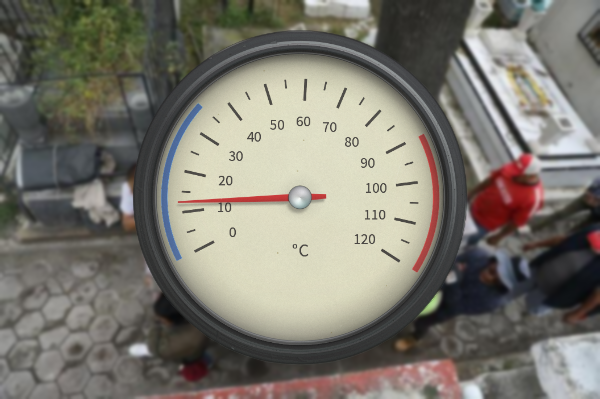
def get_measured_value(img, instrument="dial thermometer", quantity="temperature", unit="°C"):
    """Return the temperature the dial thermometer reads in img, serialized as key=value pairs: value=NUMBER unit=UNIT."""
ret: value=12.5 unit=°C
